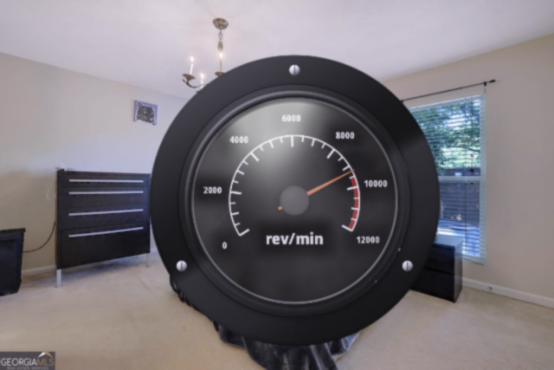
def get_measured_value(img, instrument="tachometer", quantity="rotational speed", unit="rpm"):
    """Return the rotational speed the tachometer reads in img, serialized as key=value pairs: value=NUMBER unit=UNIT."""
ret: value=9250 unit=rpm
